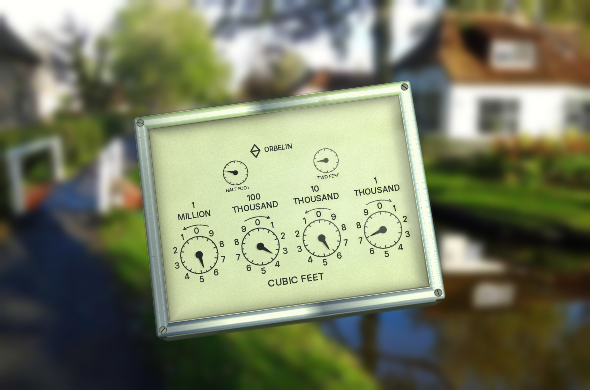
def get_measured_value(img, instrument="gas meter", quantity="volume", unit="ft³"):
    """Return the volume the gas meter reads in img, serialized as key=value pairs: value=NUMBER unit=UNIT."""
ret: value=535700 unit=ft³
